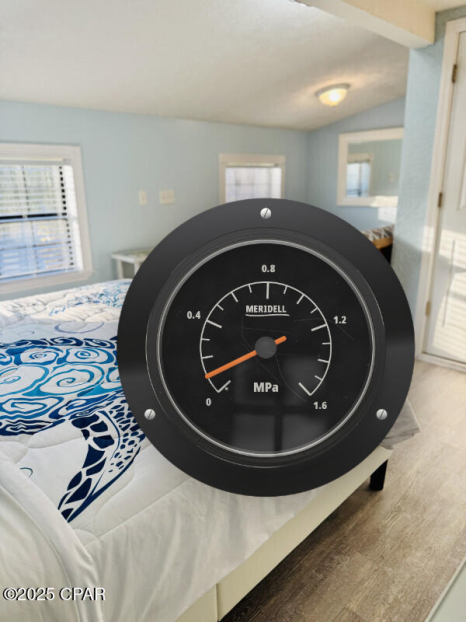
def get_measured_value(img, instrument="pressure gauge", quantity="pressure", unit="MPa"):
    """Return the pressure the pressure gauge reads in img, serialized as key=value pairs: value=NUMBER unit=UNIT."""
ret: value=0.1 unit=MPa
